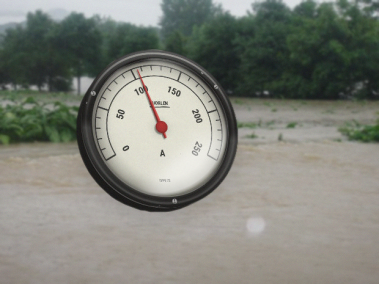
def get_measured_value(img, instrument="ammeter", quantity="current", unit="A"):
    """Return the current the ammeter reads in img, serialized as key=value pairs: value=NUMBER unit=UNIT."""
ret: value=105 unit=A
